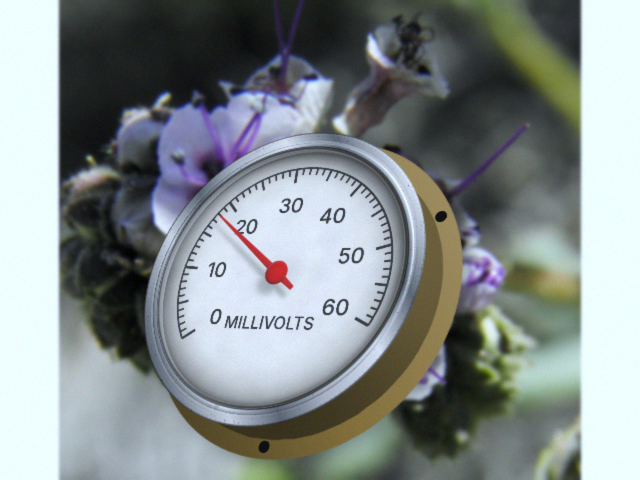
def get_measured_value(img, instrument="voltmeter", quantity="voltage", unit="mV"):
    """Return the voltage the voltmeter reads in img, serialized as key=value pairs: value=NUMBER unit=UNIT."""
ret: value=18 unit=mV
